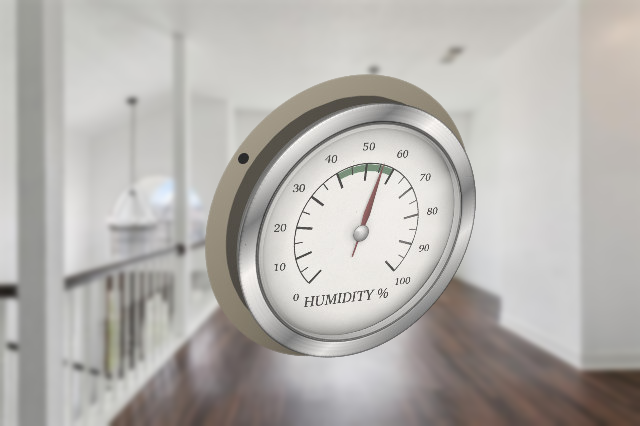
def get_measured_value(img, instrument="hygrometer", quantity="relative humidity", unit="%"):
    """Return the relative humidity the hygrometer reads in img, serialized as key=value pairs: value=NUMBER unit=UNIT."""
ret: value=55 unit=%
